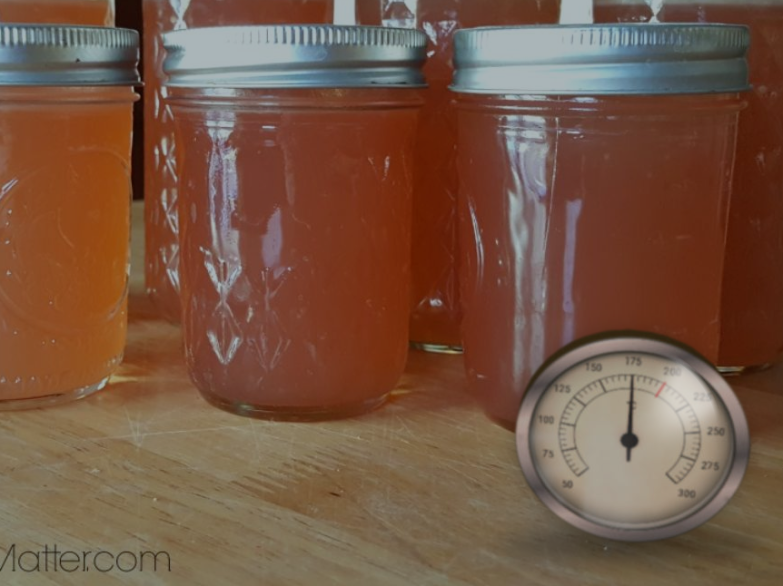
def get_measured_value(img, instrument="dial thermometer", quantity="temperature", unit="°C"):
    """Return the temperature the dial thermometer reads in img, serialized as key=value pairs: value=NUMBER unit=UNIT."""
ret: value=175 unit=°C
